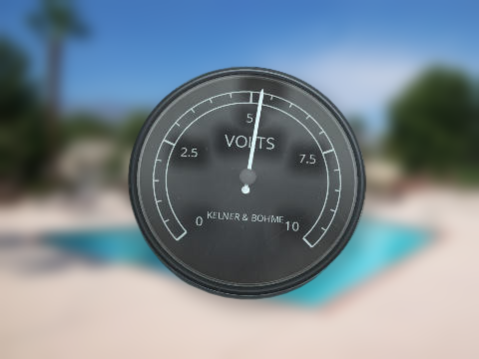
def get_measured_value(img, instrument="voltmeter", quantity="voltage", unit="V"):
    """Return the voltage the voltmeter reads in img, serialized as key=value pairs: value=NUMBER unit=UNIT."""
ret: value=5.25 unit=V
